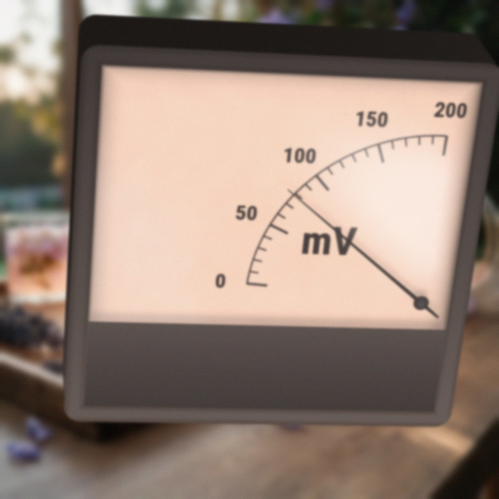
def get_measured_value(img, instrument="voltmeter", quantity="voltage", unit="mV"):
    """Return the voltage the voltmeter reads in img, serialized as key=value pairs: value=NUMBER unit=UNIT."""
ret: value=80 unit=mV
